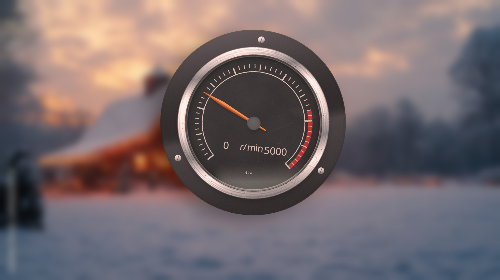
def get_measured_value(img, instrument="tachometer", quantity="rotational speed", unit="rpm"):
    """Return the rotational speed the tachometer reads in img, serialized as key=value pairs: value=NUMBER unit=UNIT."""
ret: value=1300 unit=rpm
